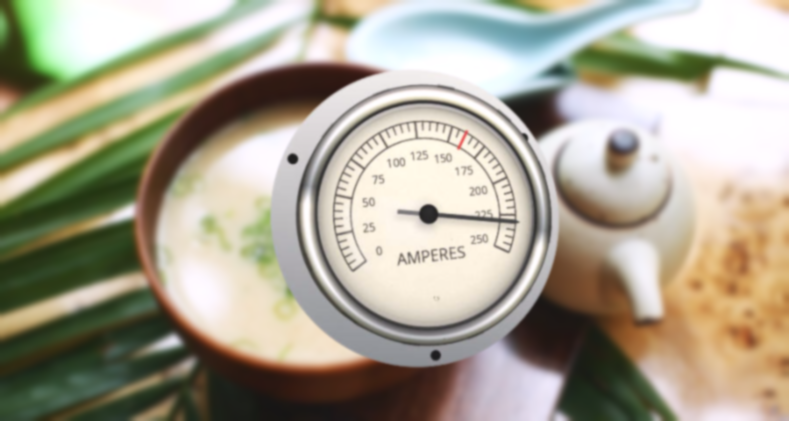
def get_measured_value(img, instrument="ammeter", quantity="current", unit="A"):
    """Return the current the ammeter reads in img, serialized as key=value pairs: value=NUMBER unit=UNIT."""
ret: value=230 unit=A
